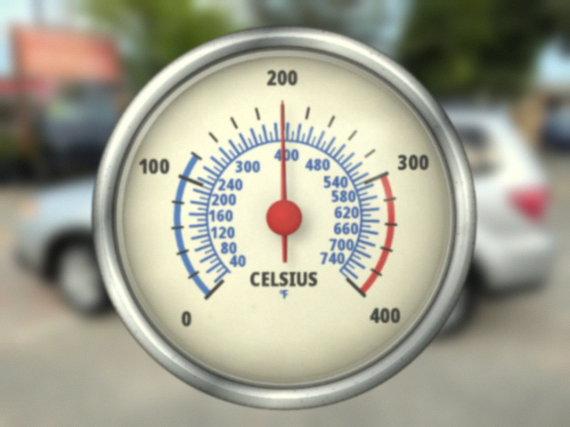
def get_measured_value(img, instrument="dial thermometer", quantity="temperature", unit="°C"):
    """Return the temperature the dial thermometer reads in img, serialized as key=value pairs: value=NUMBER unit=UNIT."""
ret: value=200 unit=°C
